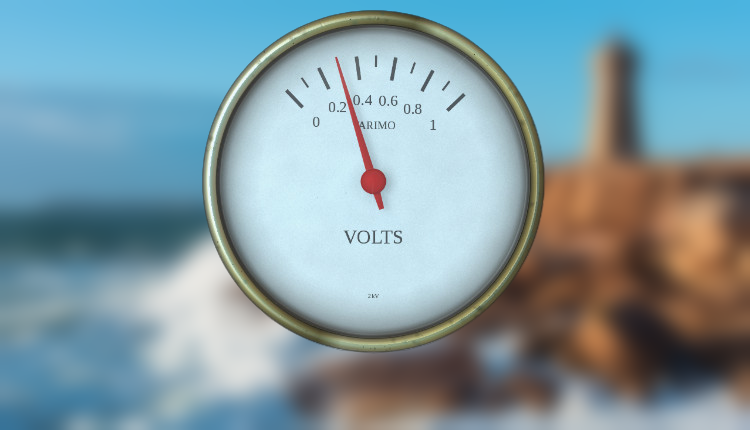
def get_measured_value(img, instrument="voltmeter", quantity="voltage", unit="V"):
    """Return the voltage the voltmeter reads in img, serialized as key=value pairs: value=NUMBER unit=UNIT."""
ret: value=0.3 unit=V
